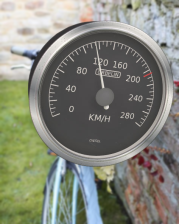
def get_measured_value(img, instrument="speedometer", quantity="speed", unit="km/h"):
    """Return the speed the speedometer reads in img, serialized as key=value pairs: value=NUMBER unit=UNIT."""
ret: value=115 unit=km/h
